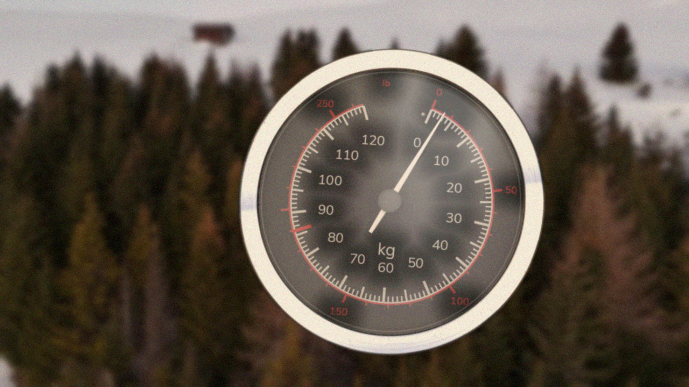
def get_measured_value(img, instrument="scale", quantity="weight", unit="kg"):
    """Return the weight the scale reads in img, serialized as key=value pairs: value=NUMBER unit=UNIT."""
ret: value=3 unit=kg
